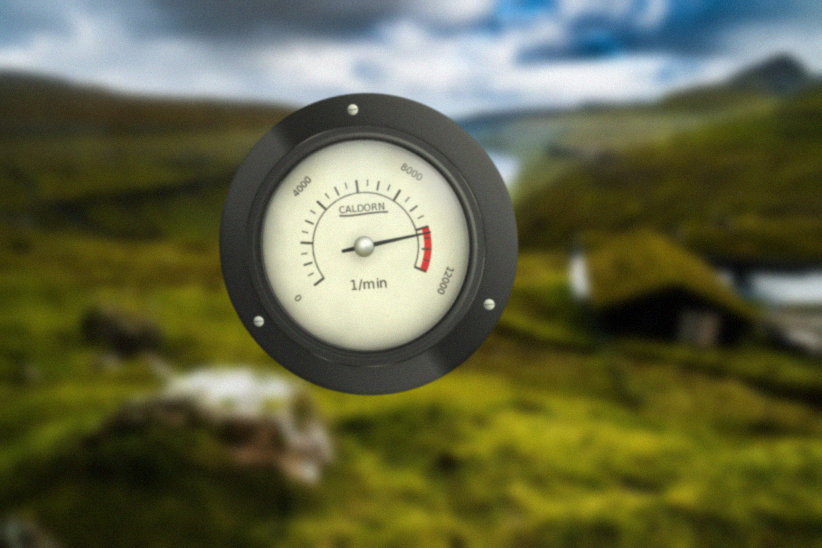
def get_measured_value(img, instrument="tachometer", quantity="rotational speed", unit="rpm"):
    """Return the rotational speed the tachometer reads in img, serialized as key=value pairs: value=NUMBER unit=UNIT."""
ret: value=10250 unit=rpm
